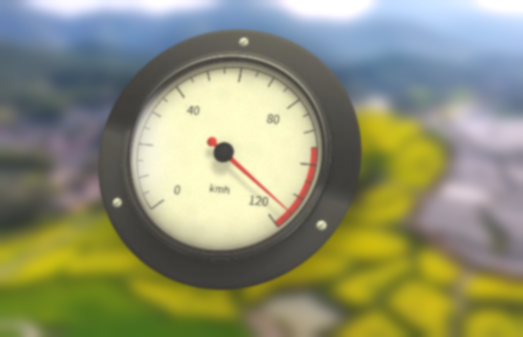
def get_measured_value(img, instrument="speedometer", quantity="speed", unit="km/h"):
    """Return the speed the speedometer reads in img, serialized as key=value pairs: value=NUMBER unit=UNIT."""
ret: value=115 unit=km/h
